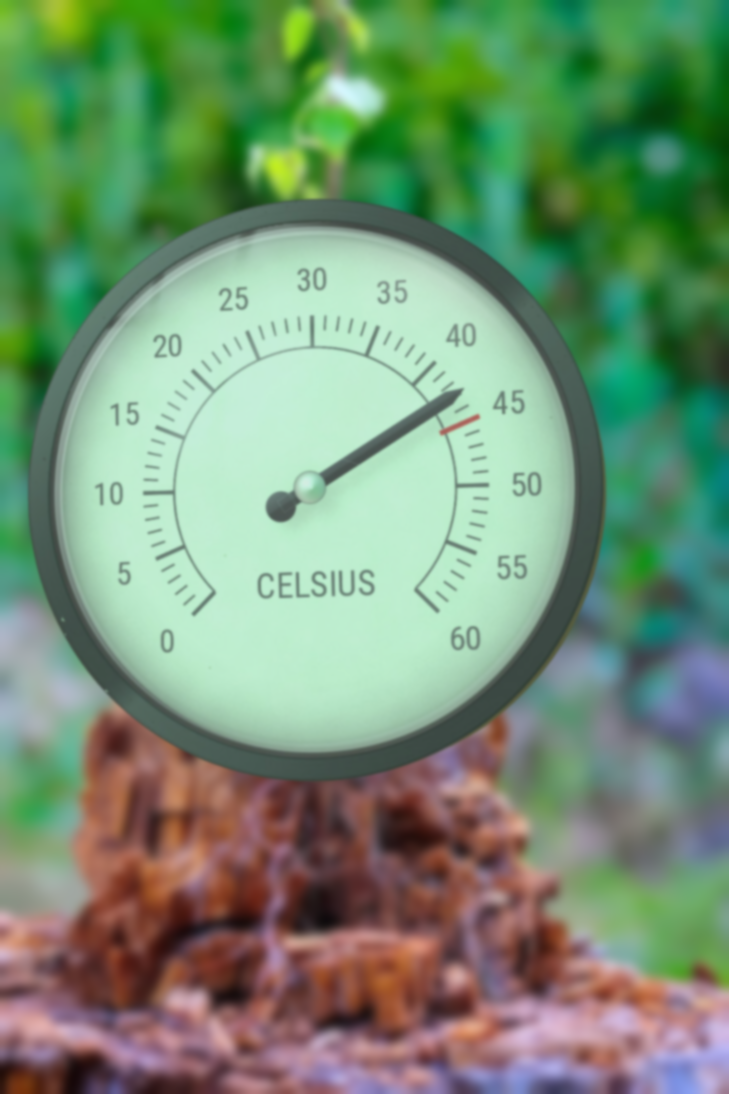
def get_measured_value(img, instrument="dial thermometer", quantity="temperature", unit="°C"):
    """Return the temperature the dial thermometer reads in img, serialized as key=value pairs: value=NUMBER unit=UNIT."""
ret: value=43 unit=°C
